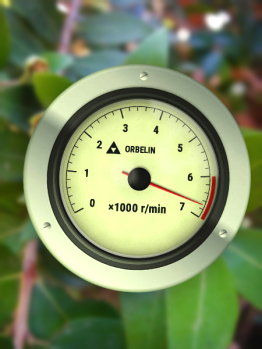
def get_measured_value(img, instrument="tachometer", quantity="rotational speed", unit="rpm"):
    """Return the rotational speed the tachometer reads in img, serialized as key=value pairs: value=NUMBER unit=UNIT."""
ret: value=6700 unit=rpm
